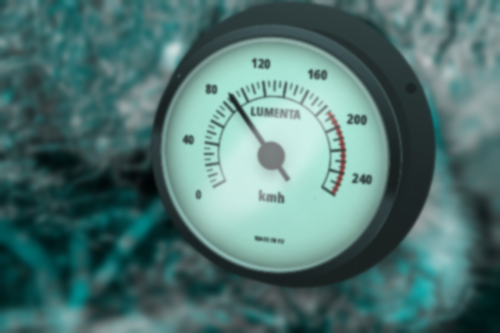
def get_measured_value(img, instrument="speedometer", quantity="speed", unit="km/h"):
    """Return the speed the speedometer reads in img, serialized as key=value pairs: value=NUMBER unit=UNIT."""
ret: value=90 unit=km/h
